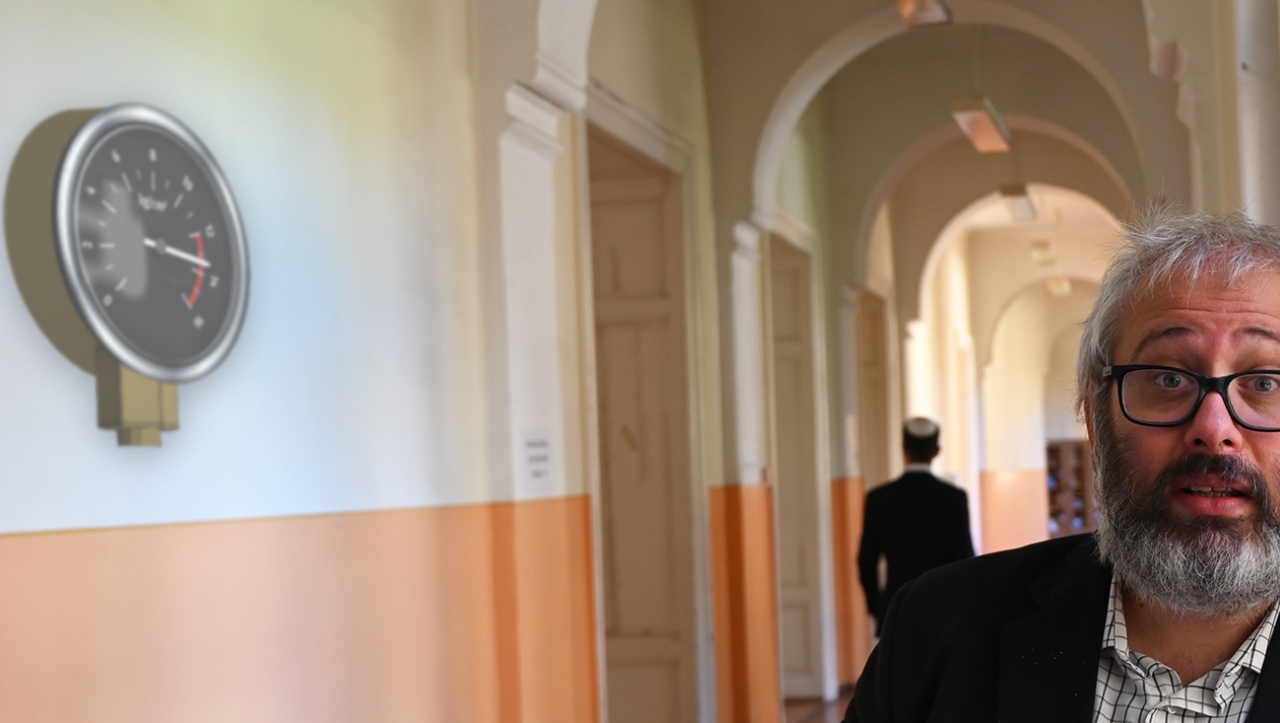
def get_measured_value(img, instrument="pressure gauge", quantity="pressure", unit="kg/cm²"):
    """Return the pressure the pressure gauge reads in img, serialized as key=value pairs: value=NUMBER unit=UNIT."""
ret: value=13.5 unit=kg/cm²
